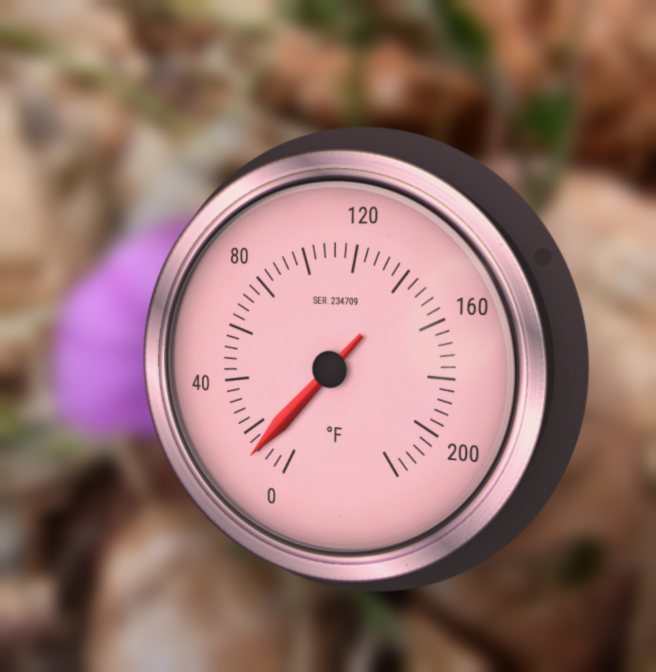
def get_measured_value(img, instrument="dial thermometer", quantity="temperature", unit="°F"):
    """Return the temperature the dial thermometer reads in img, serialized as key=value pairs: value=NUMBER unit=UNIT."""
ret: value=12 unit=°F
